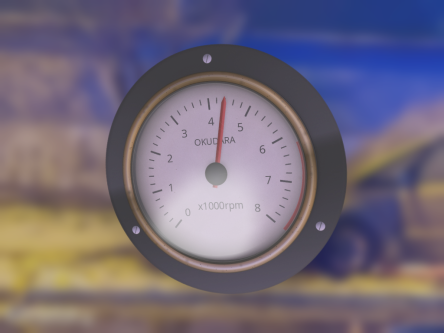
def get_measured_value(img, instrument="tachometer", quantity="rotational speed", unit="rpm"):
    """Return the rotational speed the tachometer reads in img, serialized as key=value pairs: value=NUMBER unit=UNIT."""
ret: value=4400 unit=rpm
